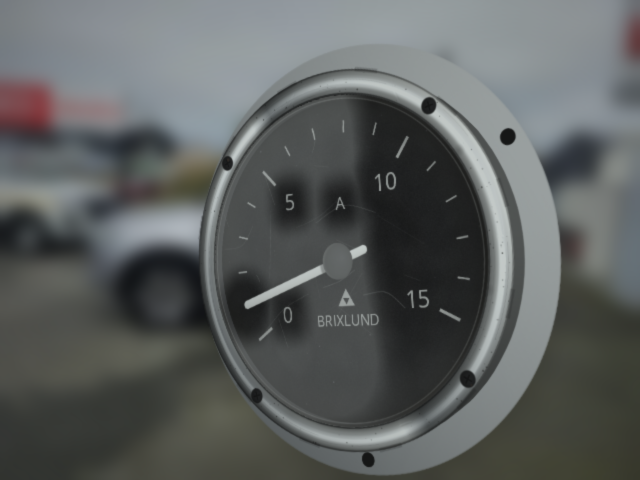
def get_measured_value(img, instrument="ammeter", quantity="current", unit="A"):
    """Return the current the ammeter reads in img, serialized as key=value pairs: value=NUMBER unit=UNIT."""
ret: value=1 unit=A
